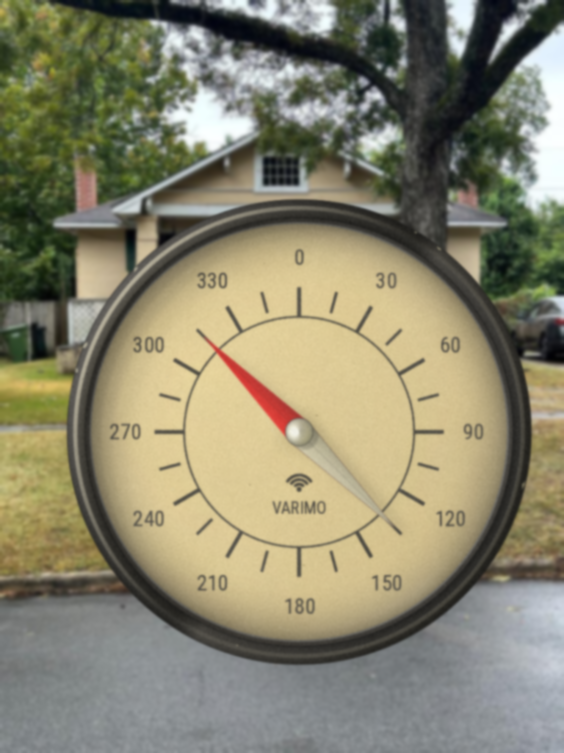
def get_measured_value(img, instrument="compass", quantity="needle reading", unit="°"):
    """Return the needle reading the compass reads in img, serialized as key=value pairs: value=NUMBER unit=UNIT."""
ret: value=315 unit=°
